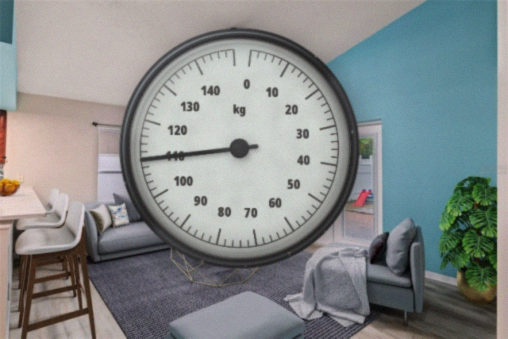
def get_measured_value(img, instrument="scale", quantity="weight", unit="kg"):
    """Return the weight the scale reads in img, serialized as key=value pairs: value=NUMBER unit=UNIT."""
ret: value=110 unit=kg
